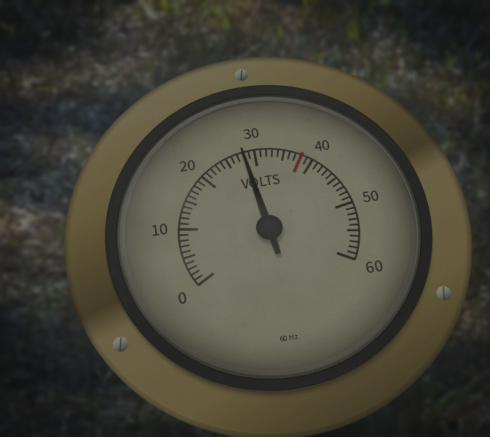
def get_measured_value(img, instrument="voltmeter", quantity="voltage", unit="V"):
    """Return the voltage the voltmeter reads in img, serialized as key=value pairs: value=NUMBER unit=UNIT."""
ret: value=28 unit=V
